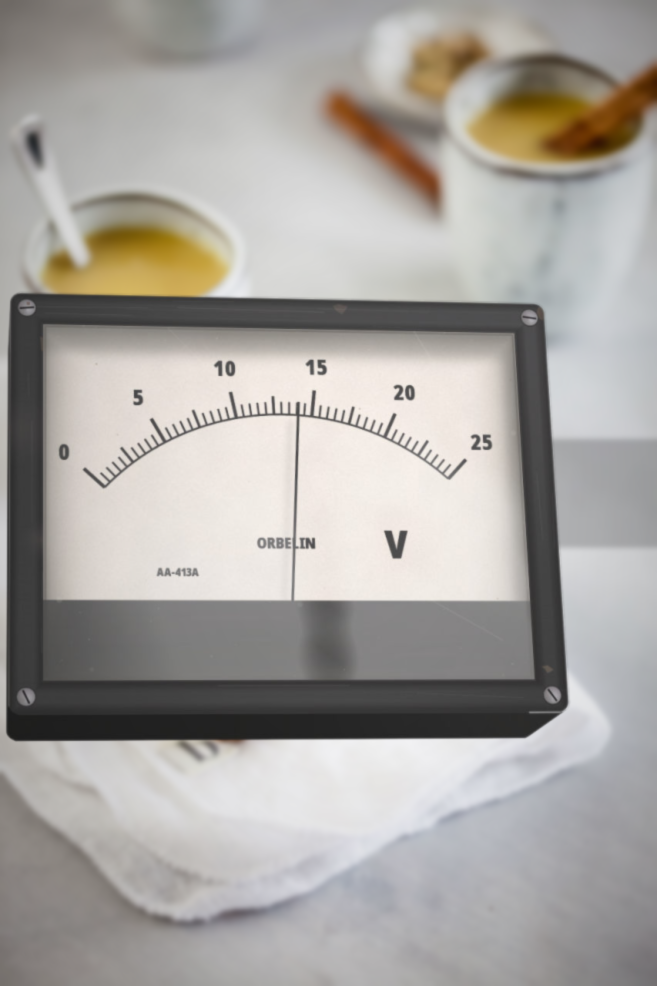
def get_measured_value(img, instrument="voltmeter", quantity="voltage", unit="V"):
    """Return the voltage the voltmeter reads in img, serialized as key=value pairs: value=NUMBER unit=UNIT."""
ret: value=14 unit=V
